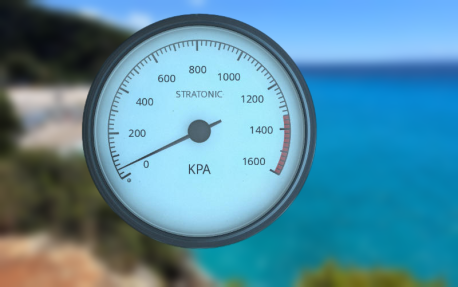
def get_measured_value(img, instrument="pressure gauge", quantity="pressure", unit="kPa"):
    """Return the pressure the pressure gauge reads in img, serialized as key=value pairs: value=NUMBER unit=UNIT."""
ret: value=40 unit=kPa
